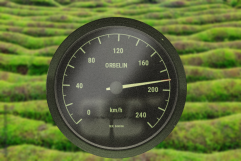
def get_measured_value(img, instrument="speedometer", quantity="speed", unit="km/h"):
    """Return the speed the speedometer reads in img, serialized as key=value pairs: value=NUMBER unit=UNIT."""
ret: value=190 unit=km/h
